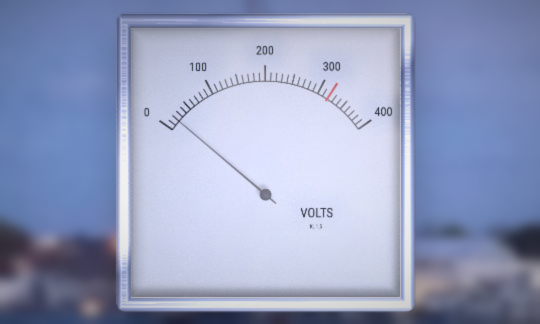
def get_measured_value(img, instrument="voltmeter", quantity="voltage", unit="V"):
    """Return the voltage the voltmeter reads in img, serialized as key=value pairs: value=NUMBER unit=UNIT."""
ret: value=20 unit=V
